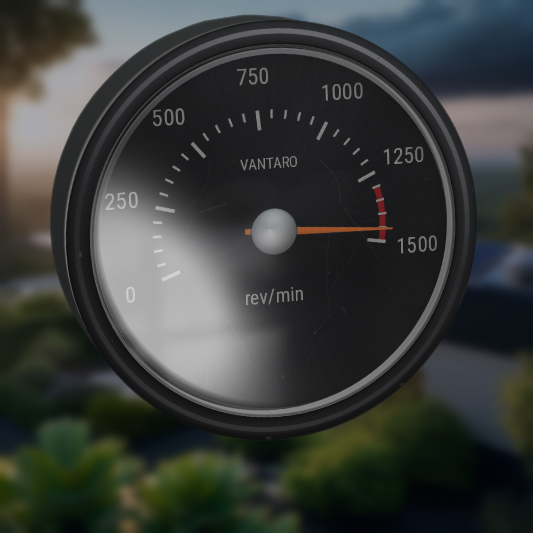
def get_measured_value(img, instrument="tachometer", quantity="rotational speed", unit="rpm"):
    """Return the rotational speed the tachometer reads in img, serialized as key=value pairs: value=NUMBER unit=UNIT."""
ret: value=1450 unit=rpm
